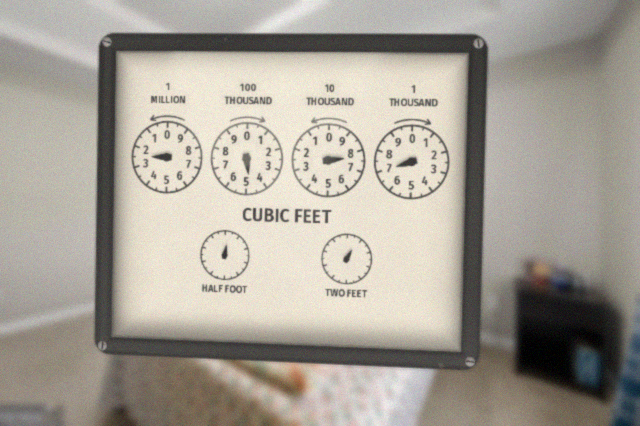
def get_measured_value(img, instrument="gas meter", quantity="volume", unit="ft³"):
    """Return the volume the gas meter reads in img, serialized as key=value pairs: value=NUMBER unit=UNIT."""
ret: value=247700 unit=ft³
